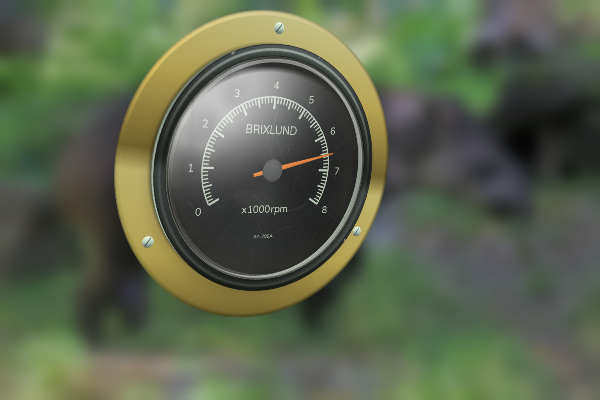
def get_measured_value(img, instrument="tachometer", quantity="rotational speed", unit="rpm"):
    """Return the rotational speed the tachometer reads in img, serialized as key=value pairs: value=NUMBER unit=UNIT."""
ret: value=6500 unit=rpm
